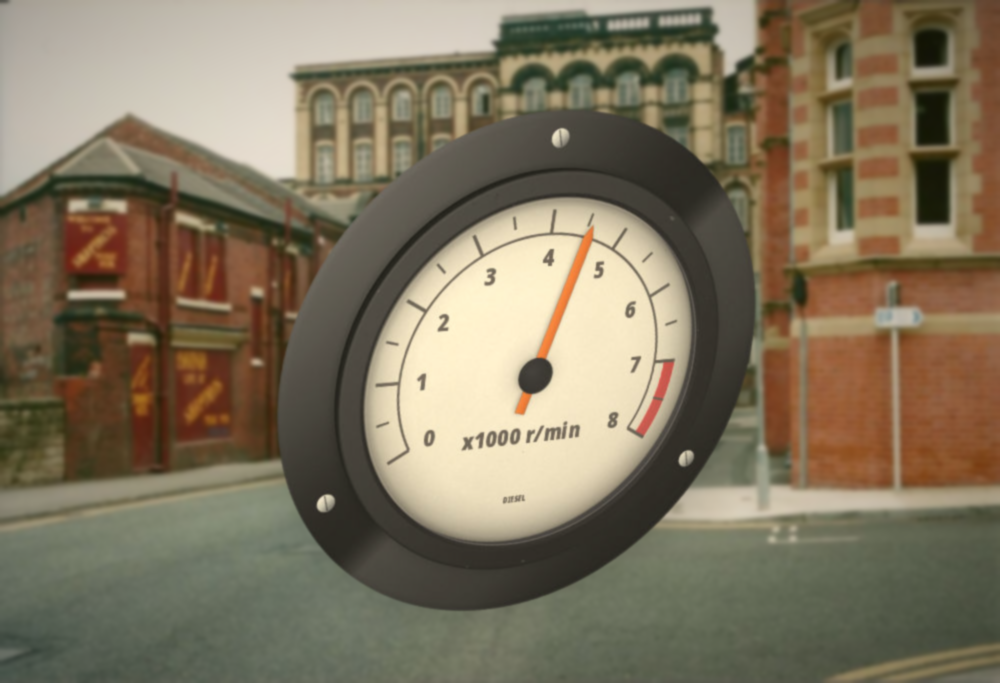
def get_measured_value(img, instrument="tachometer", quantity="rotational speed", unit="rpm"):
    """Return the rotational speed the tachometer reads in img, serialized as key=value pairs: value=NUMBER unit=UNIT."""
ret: value=4500 unit=rpm
